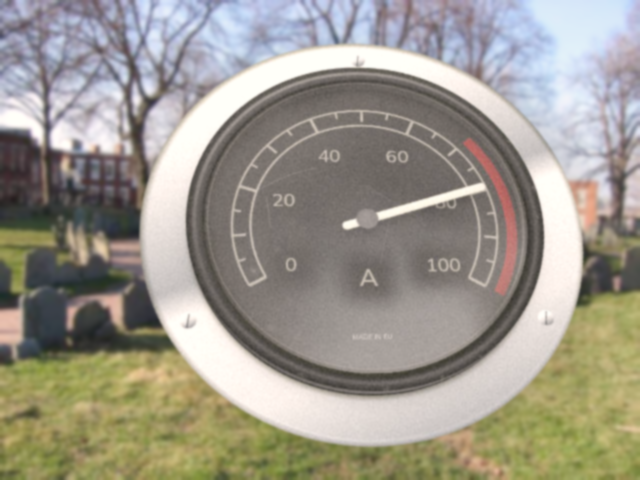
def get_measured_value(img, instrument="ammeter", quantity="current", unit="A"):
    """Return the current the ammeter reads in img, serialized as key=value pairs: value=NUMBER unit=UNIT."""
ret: value=80 unit=A
